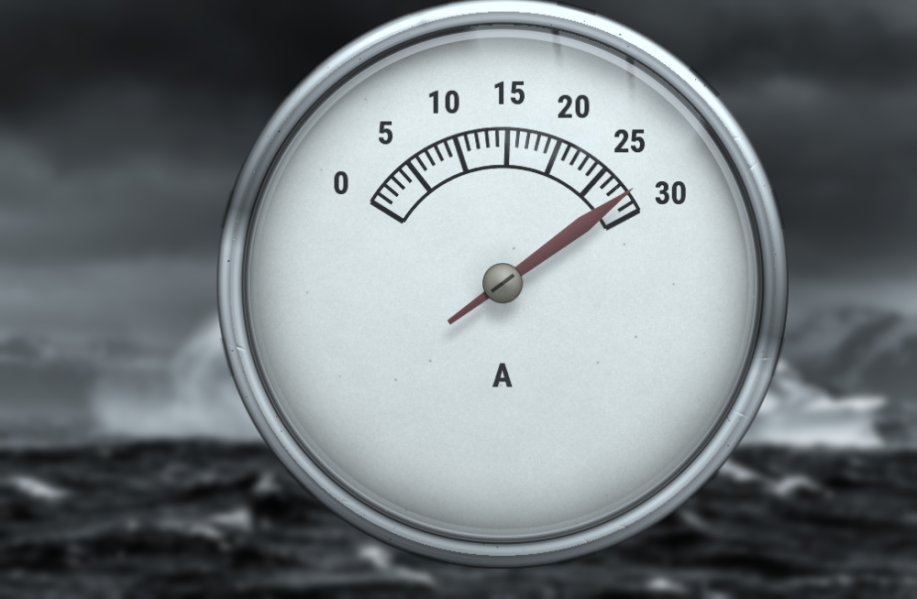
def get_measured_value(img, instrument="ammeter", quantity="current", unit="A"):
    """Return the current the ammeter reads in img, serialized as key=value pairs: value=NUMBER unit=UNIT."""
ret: value=28 unit=A
